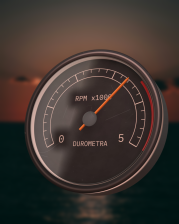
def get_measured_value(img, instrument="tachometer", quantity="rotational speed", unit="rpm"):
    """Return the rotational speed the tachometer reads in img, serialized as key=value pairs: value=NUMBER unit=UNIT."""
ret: value=3400 unit=rpm
